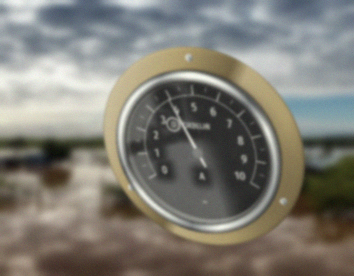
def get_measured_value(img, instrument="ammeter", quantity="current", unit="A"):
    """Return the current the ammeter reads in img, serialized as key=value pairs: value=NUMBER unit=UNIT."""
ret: value=4 unit=A
